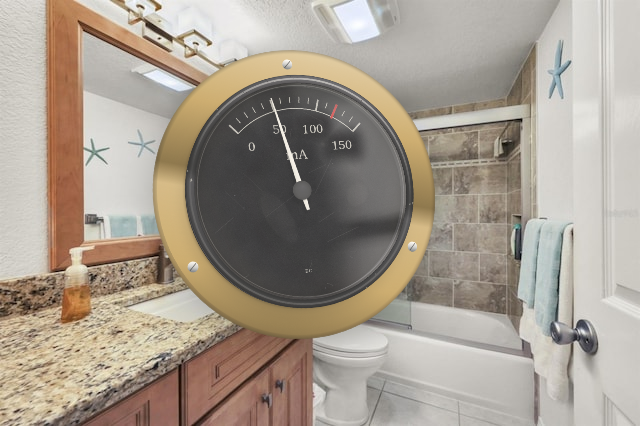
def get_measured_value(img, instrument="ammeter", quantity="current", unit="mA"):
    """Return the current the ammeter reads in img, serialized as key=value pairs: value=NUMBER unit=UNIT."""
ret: value=50 unit=mA
